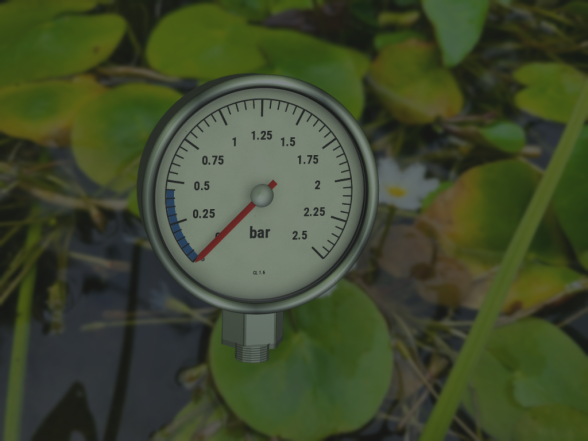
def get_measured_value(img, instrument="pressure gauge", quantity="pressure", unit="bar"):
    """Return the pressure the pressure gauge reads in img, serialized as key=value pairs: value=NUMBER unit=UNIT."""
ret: value=0 unit=bar
